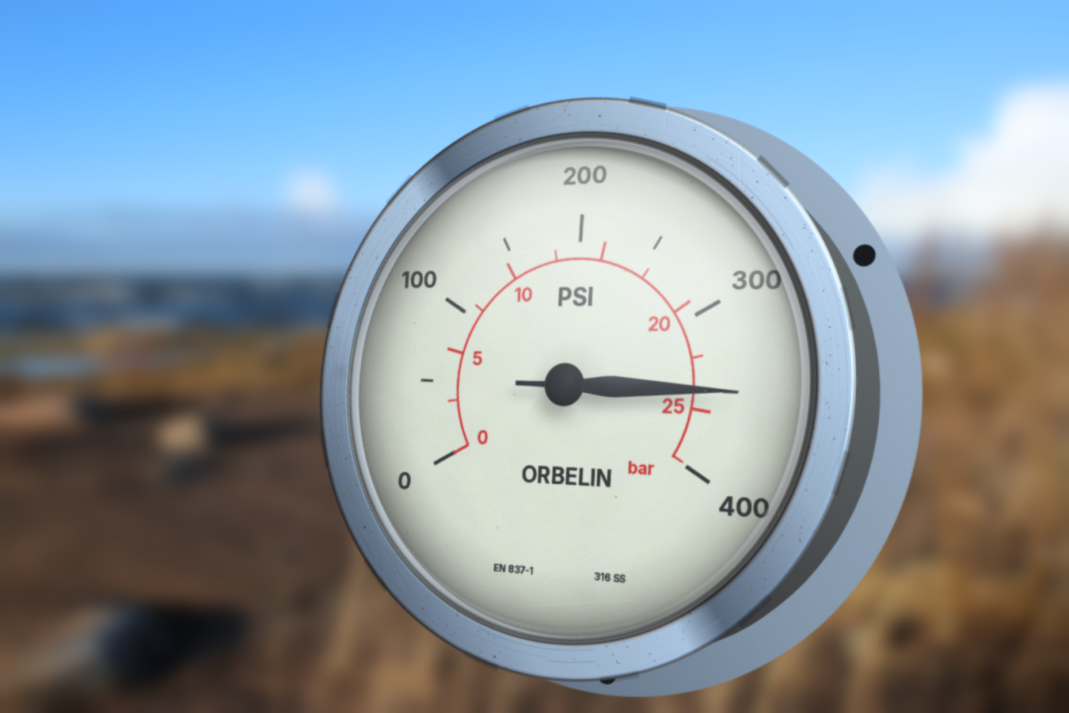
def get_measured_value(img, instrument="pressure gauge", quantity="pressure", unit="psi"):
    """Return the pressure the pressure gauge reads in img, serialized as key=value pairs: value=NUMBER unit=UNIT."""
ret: value=350 unit=psi
